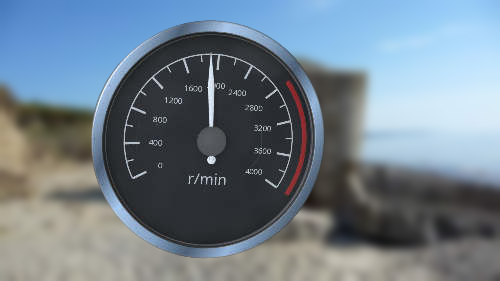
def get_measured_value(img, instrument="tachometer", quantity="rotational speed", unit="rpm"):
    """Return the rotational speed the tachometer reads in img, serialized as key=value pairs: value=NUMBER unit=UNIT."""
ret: value=1900 unit=rpm
